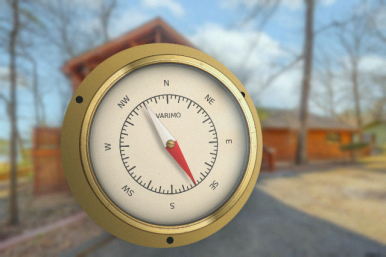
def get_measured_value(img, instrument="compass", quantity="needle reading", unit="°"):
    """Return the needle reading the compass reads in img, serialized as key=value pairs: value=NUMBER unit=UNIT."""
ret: value=150 unit=°
